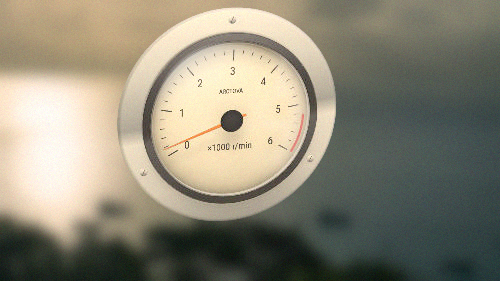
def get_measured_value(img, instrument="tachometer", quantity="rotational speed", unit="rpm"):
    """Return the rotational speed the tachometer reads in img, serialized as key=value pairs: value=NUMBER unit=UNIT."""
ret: value=200 unit=rpm
